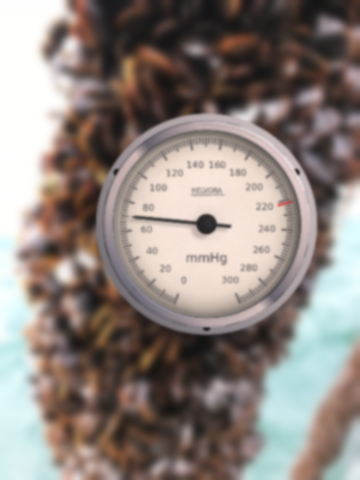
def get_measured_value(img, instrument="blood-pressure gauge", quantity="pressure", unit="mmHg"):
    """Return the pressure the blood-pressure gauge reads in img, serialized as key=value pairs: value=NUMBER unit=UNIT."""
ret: value=70 unit=mmHg
